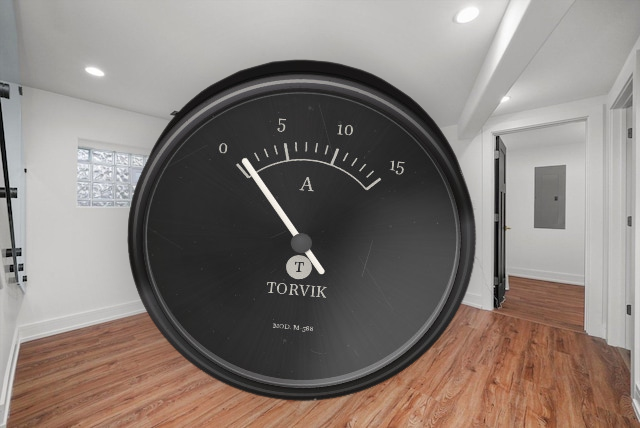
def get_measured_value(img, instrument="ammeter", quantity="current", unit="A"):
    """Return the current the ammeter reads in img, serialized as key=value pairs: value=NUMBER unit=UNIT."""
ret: value=1 unit=A
